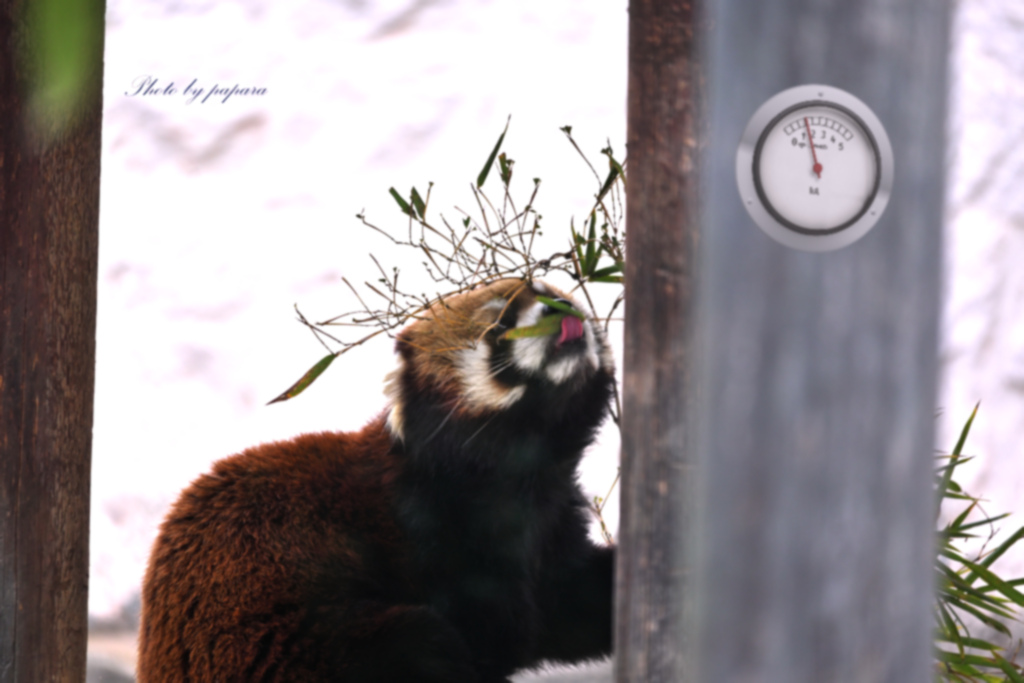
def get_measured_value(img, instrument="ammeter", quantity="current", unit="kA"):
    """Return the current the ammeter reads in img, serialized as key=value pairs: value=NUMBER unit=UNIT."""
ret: value=1.5 unit=kA
